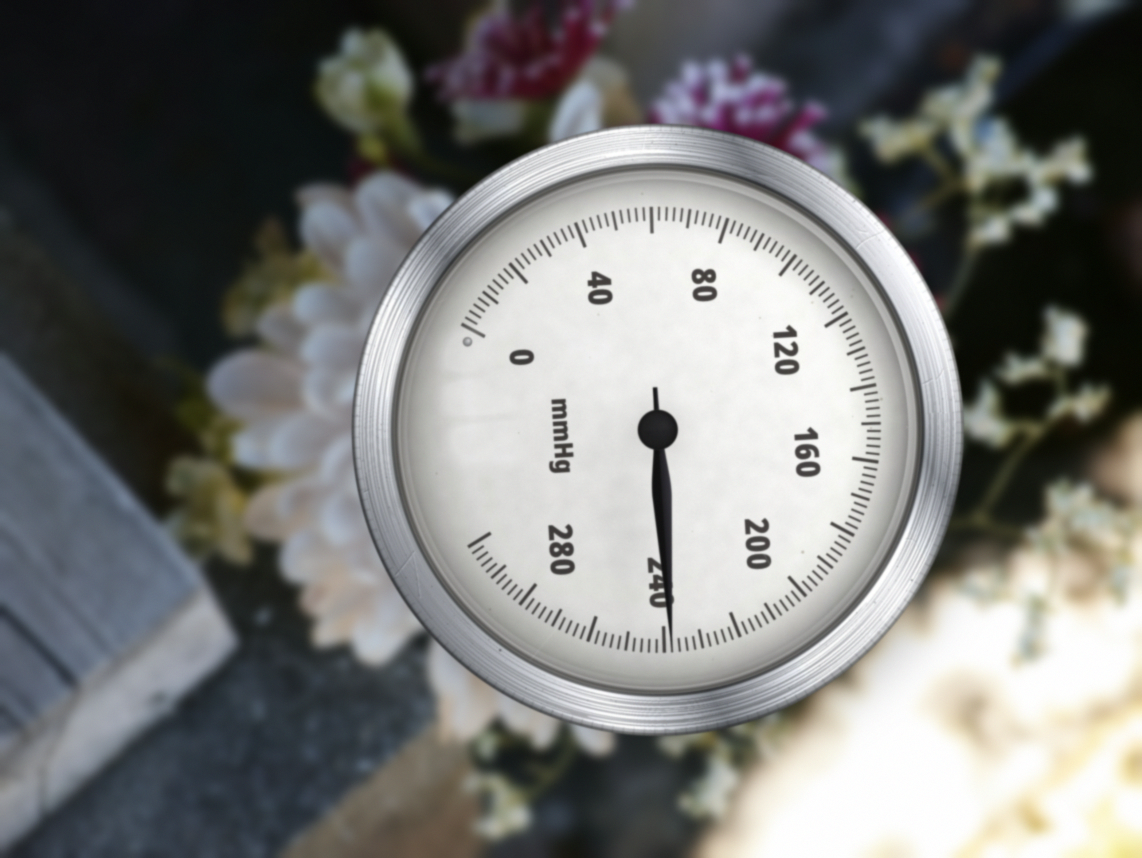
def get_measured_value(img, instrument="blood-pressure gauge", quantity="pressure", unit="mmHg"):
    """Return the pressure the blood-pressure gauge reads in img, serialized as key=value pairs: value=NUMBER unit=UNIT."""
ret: value=238 unit=mmHg
